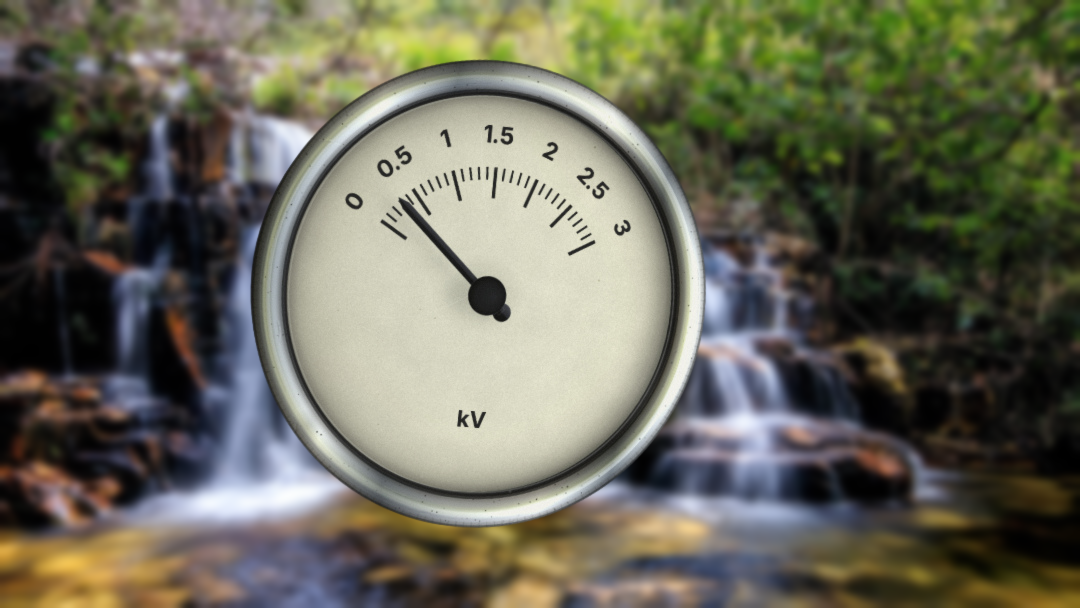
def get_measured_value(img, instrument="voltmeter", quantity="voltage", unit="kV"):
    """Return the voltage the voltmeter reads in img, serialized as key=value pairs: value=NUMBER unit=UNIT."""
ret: value=0.3 unit=kV
